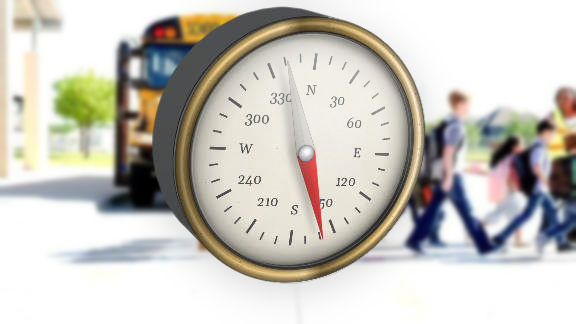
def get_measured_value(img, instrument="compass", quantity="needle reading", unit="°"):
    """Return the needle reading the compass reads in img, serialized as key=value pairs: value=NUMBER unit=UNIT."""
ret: value=160 unit=°
